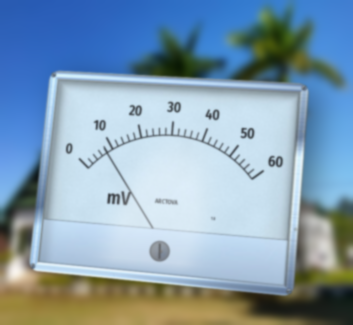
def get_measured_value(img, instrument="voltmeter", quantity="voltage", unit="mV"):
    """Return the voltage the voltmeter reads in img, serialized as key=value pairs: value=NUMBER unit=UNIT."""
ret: value=8 unit=mV
